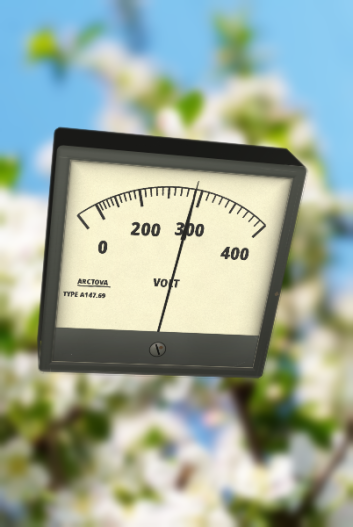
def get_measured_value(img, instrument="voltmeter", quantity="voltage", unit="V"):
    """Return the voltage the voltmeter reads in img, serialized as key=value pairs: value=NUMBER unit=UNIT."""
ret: value=290 unit=V
